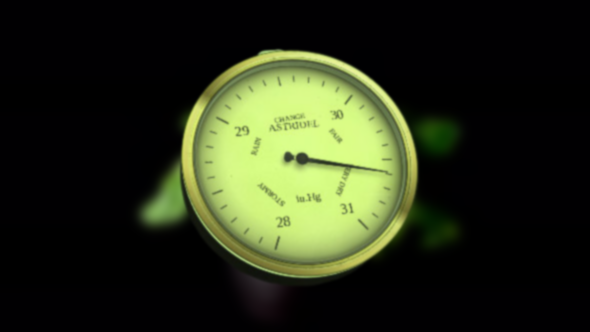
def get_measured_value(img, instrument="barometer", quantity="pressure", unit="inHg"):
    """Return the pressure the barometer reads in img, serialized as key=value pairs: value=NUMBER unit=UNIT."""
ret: value=30.6 unit=inHg
